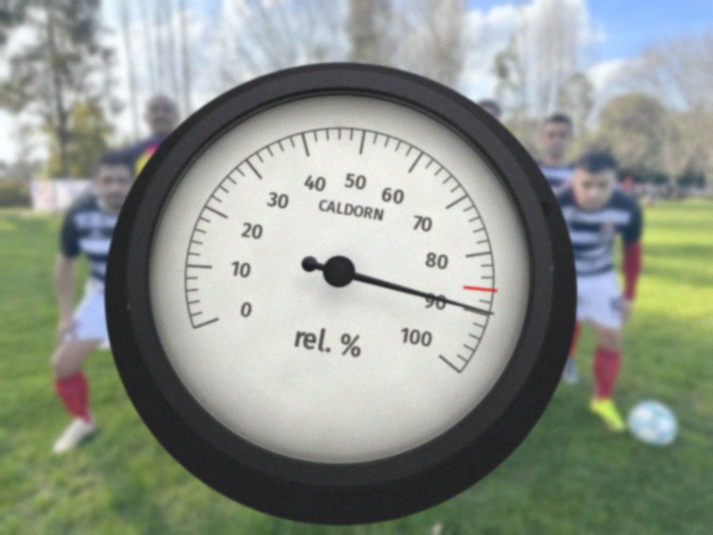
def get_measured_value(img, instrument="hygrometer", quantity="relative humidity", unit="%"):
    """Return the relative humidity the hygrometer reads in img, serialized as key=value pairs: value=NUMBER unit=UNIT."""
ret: value=90 unit=%
